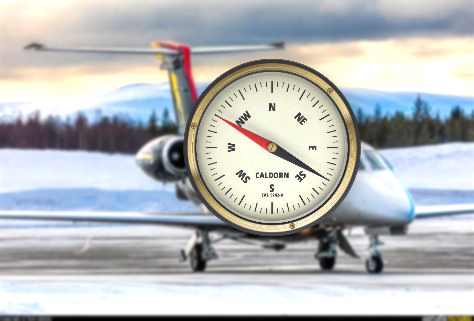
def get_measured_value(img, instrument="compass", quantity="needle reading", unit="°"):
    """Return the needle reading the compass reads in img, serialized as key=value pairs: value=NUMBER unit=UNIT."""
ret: value=300 unit=°
